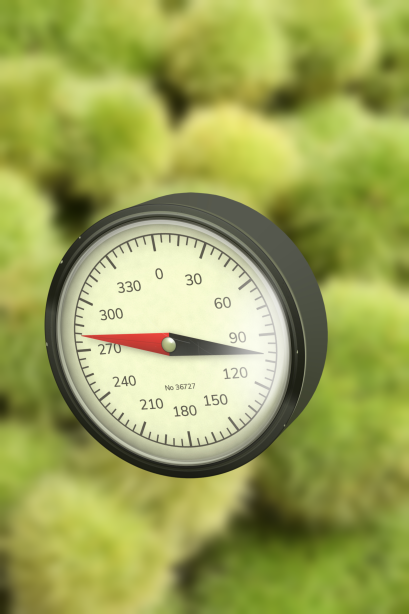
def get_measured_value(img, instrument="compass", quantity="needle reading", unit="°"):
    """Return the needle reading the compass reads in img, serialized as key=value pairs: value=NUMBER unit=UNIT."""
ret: value=280 unit=°
